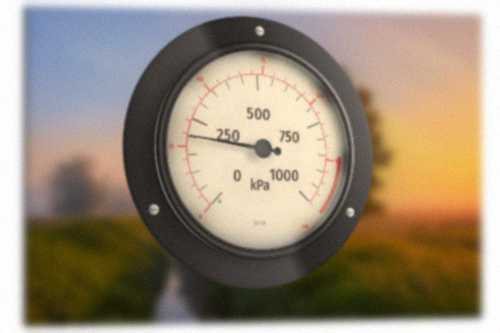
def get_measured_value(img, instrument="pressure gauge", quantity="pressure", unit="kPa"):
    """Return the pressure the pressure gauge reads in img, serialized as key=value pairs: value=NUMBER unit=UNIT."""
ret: value=200 unit=kPa
